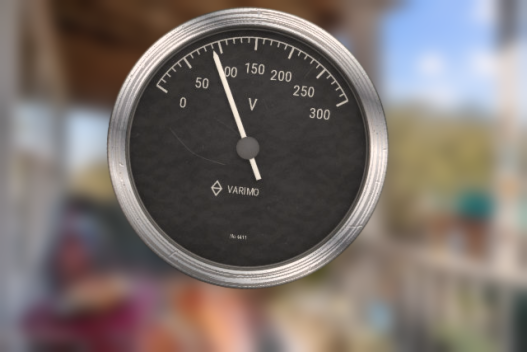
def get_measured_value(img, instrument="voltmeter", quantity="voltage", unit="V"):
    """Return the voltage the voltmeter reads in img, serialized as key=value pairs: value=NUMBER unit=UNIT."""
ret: value=90 unit=V
